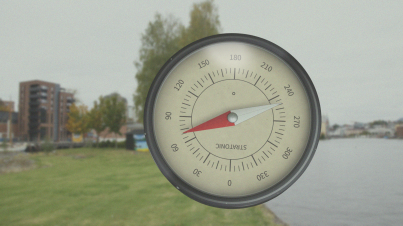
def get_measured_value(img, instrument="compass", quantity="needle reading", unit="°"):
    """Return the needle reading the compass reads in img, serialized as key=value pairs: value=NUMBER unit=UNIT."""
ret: value=70 unit=°
